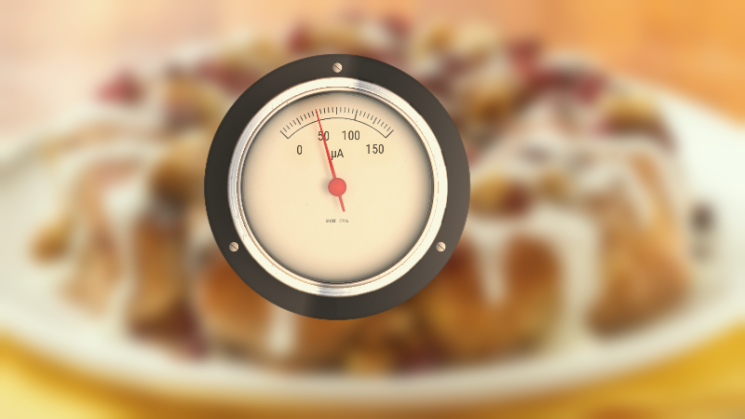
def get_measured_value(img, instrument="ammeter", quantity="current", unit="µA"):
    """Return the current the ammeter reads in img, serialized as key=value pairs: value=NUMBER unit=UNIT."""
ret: value=50 unit=µA
